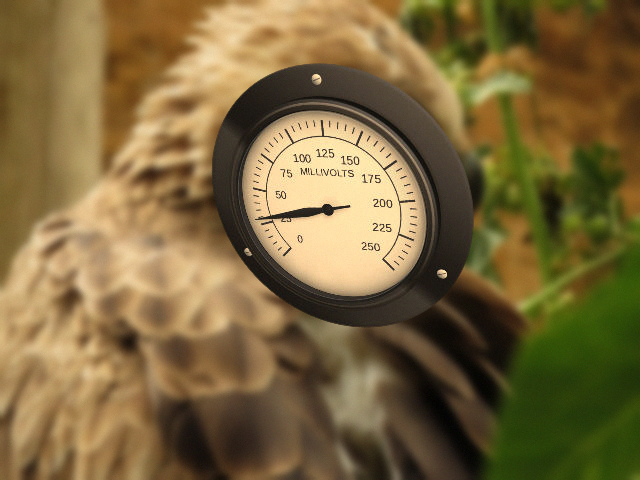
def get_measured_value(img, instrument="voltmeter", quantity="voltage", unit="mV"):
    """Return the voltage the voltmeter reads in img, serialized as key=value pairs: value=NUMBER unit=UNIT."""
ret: value=30 unit=mV
